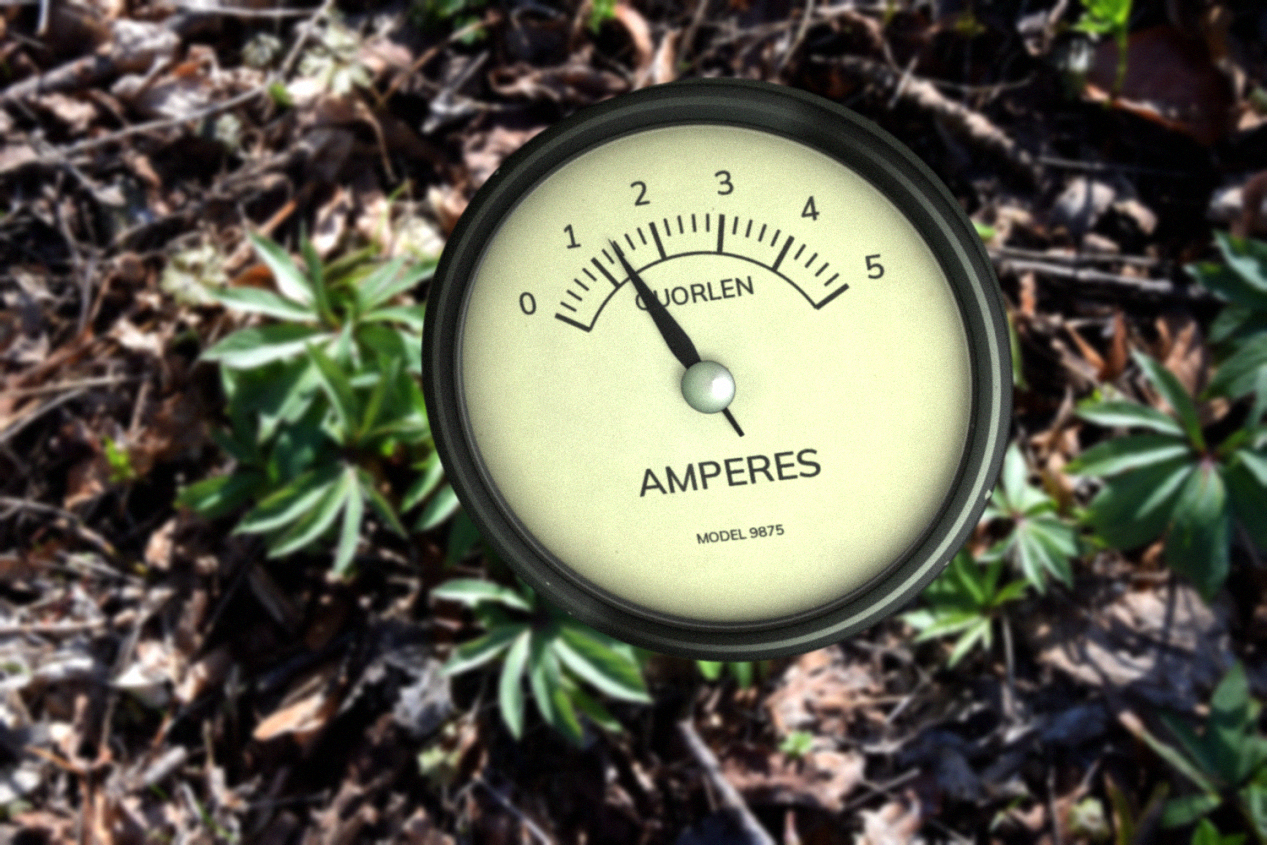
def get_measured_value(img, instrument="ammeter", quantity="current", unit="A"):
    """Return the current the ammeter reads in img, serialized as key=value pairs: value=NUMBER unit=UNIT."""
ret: value=1.4 unit=A
